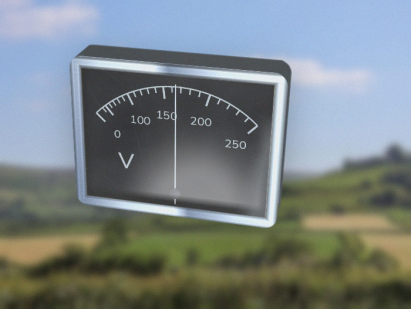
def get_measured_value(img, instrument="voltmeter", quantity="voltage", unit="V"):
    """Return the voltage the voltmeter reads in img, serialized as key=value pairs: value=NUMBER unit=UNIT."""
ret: value=165 unit=V
